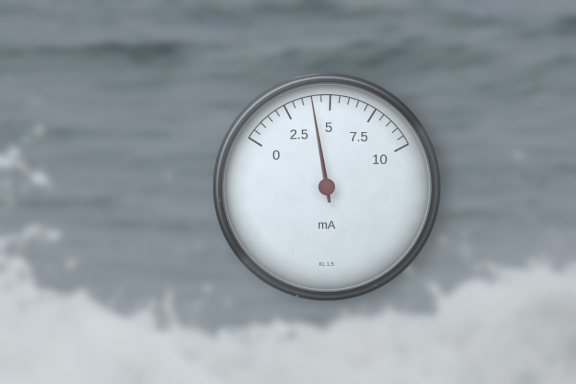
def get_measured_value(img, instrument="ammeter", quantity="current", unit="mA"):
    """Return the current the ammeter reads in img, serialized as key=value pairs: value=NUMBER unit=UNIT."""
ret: value=4 unit=mA
